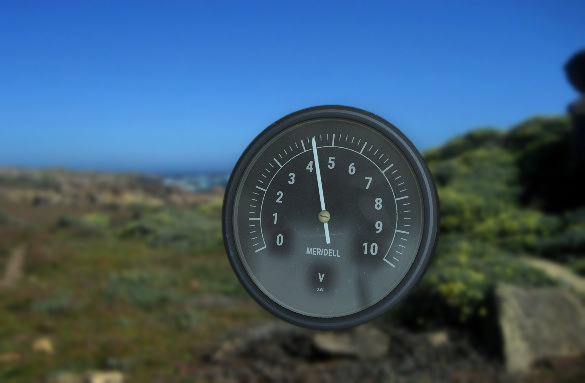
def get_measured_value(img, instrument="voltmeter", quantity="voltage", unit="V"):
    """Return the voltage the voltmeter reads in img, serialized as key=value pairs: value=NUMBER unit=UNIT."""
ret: value=4.4 unit=V
